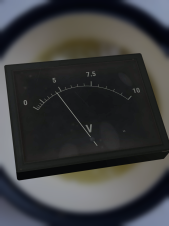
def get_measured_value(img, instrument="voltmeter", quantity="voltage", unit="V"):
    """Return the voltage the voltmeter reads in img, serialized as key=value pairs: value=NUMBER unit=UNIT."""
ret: value=4.5 unit=V
